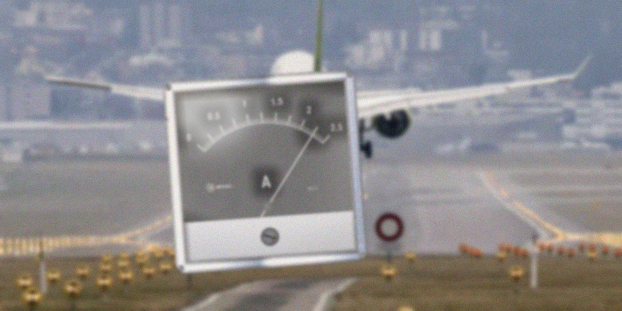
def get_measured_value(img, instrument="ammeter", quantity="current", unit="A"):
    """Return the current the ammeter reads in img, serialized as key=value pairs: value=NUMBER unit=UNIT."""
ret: value=2.25 unit=A
